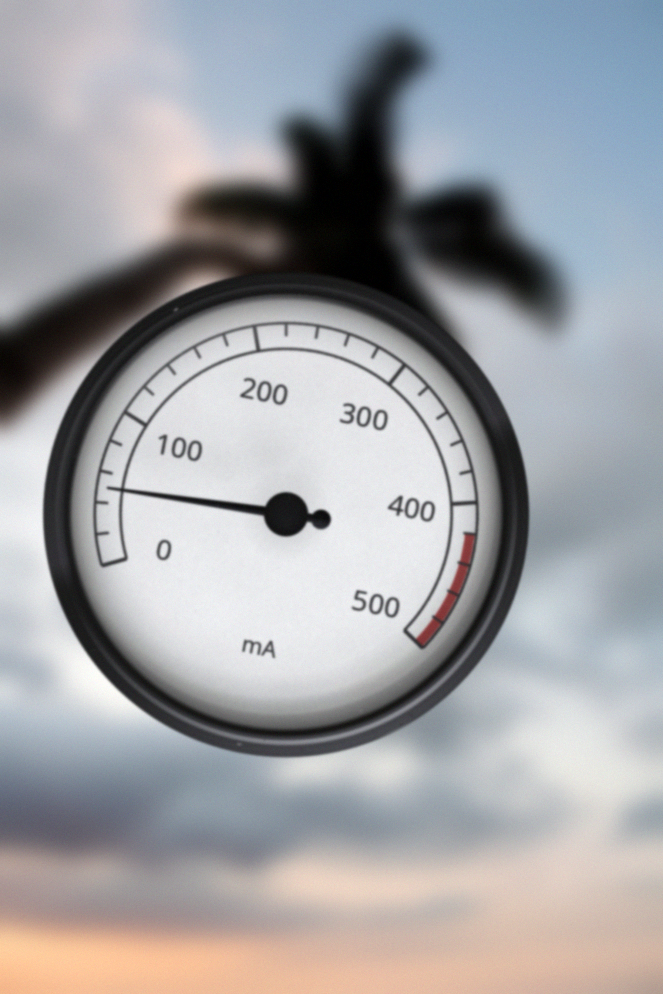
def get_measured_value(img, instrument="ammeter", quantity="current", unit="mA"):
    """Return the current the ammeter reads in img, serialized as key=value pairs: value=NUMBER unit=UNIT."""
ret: value=50 unit=mA
